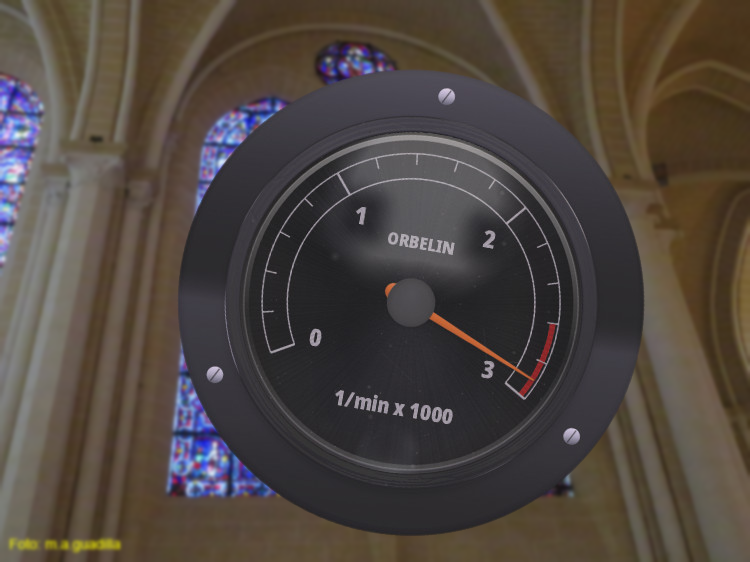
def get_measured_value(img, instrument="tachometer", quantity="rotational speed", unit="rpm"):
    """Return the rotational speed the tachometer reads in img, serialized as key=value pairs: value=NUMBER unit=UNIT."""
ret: value=2900 unit=rpm
